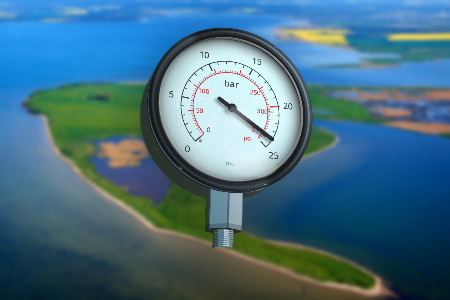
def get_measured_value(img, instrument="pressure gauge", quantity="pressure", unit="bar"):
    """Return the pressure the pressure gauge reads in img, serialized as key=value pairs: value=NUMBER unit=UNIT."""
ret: value=24 unit=bar
